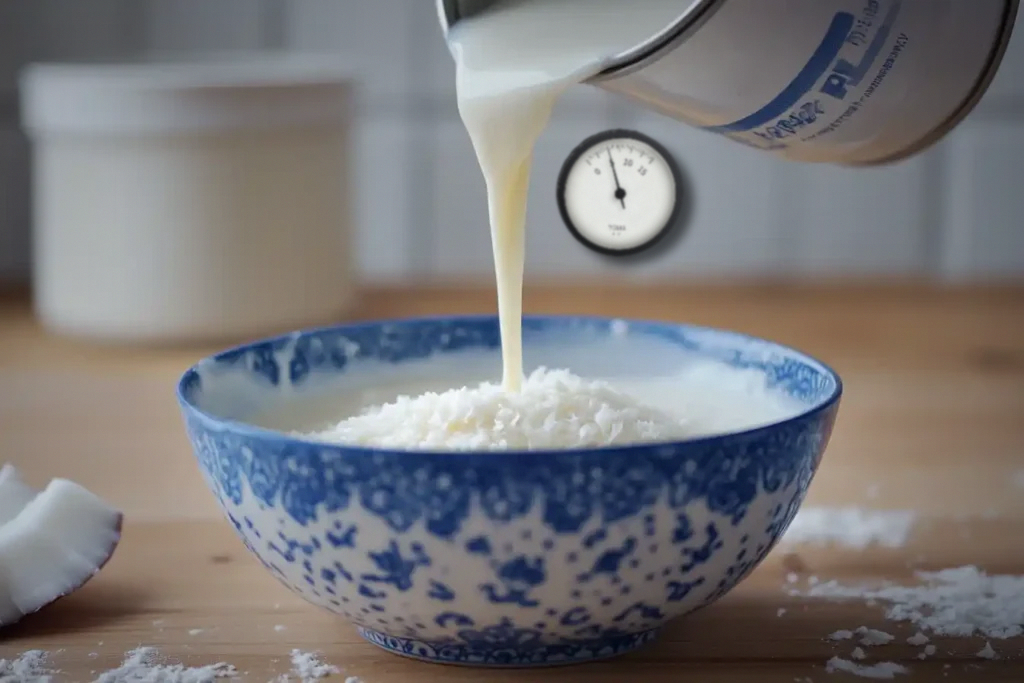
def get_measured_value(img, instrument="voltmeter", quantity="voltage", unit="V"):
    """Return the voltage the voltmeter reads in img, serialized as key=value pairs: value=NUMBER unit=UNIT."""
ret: value=5 unit=V
